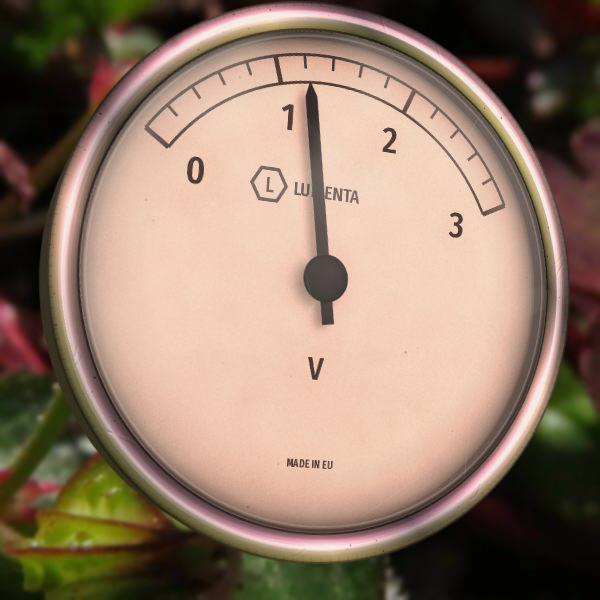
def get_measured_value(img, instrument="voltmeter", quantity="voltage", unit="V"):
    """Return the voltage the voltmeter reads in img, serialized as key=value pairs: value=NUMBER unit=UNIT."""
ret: value=1.2 unit=V
